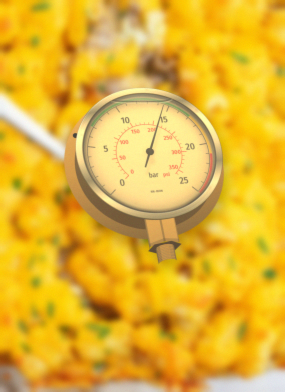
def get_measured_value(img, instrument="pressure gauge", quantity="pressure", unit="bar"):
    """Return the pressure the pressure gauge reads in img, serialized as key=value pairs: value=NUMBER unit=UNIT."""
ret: value=14.5 unit=bar
